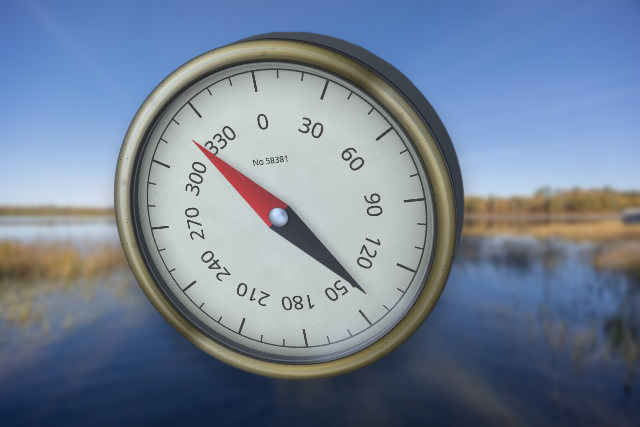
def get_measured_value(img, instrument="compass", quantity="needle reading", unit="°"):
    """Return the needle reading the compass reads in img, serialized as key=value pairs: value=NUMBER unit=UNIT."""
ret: value=320 unit=°
